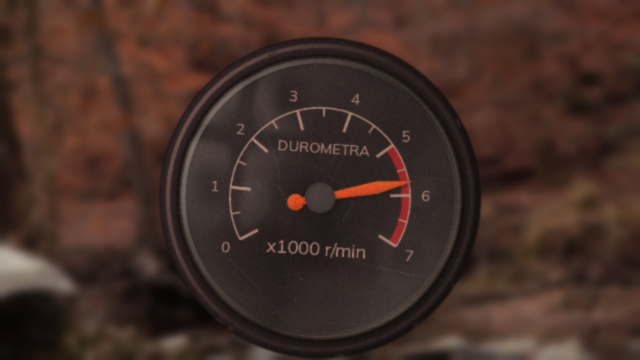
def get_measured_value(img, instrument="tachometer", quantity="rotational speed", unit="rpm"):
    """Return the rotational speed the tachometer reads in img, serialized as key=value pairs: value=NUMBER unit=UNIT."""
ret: value=5750 unit=rpm
